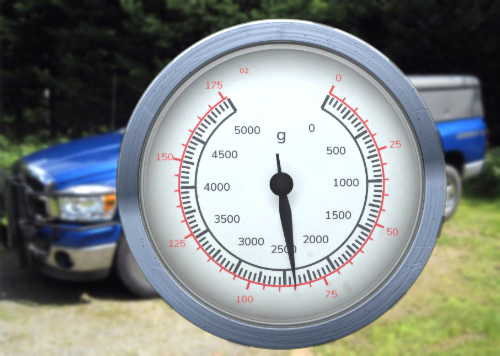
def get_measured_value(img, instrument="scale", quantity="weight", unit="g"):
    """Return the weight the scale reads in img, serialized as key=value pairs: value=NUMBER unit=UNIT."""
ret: value=2400 unit=g
